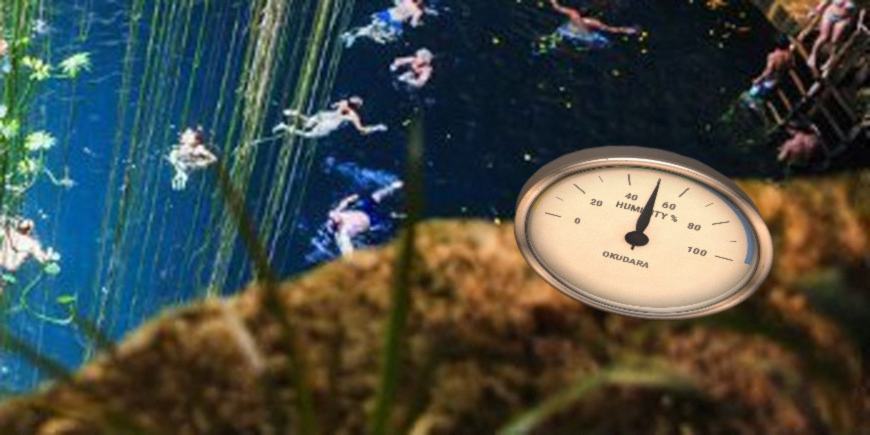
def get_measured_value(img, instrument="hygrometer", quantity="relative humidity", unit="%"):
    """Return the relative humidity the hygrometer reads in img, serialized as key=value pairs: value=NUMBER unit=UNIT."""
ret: value=50 unit=%
